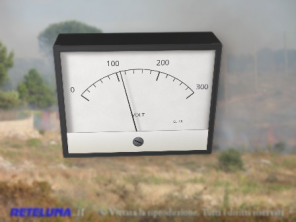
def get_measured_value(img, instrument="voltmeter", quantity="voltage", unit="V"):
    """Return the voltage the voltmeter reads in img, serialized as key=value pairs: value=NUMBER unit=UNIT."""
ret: value=110 unit=V
